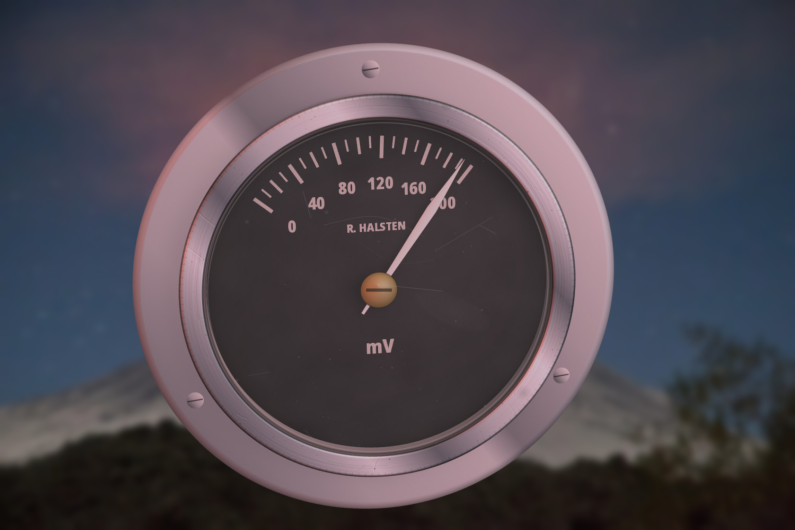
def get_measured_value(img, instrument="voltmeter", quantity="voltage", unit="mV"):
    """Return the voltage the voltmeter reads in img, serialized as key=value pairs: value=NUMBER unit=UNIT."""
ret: value=190 unit=mV
